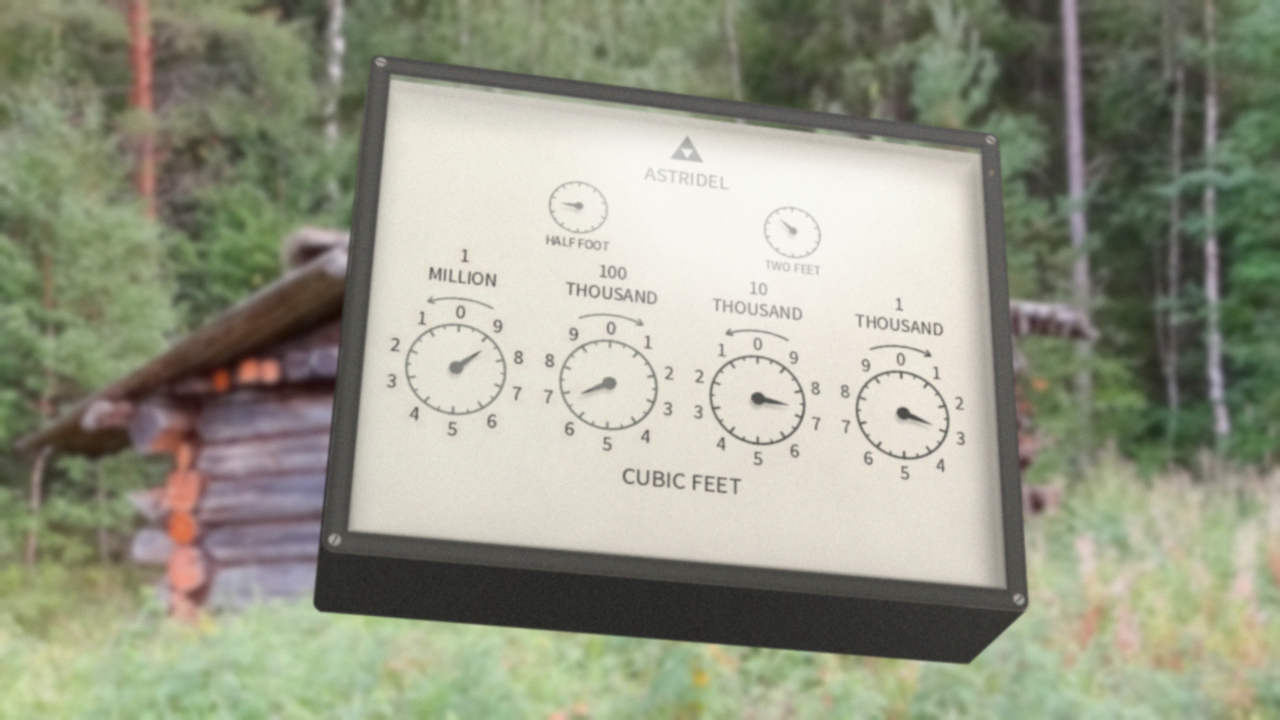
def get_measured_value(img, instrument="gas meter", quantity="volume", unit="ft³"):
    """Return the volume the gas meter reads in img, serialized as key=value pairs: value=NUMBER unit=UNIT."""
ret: value=867300 unit=ft³
